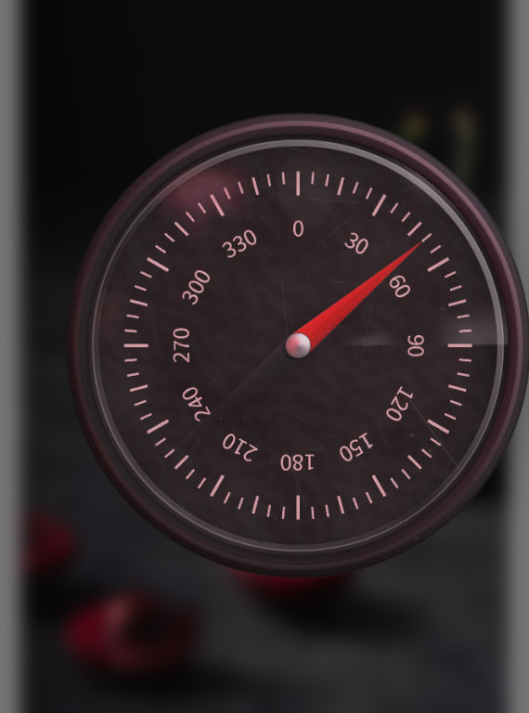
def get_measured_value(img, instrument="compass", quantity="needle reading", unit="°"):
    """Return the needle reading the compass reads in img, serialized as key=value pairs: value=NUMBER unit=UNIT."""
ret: value=50 unit=°
